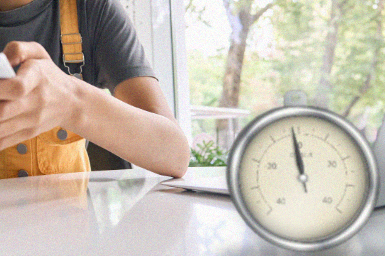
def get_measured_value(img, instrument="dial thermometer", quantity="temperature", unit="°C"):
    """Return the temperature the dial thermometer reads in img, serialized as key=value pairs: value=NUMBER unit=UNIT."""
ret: value=-2.5 unit=°C
